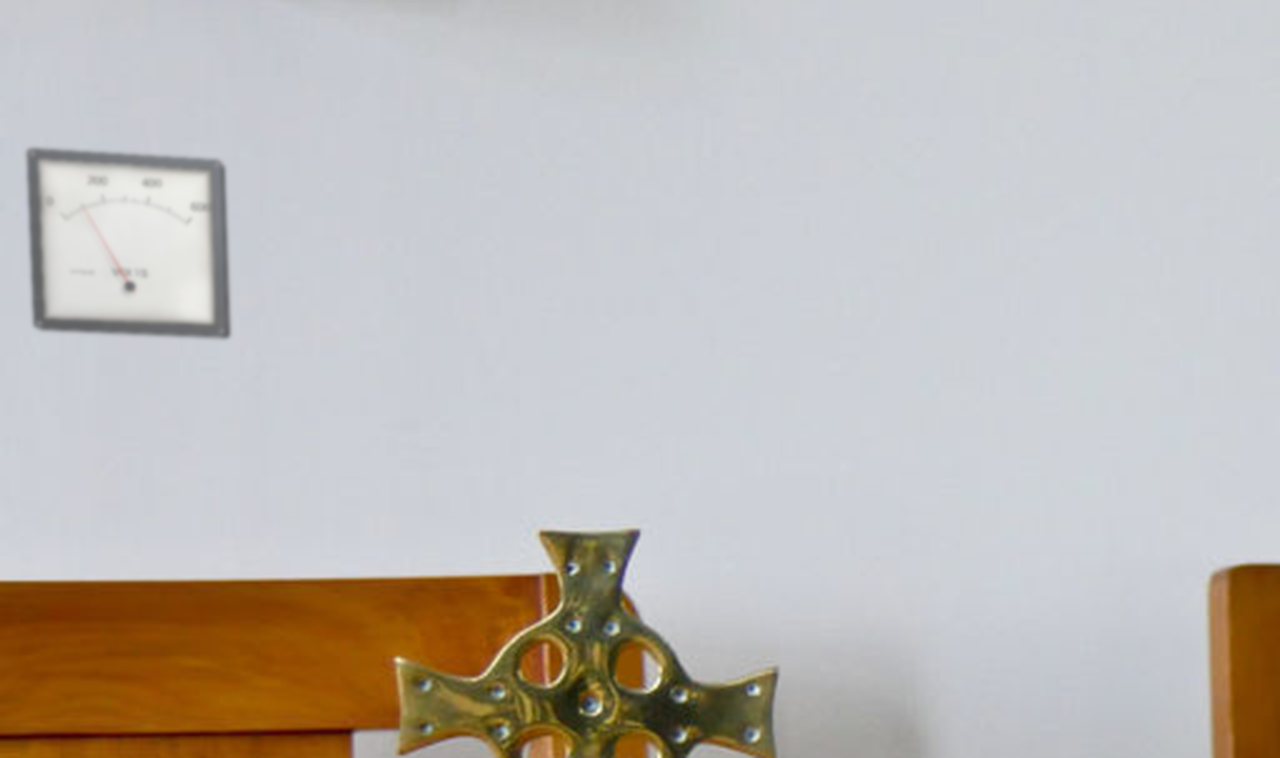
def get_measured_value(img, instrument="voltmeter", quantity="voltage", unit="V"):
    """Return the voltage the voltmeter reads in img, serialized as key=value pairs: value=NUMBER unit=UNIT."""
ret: value=100 unit=V
